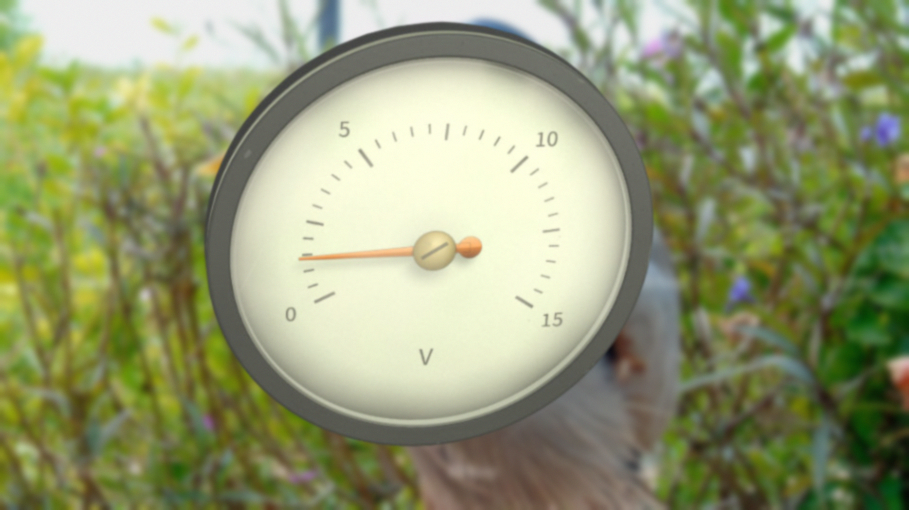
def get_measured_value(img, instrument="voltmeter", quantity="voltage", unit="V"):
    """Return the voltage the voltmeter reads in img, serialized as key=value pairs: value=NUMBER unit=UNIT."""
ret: value=1.5 unit=V
